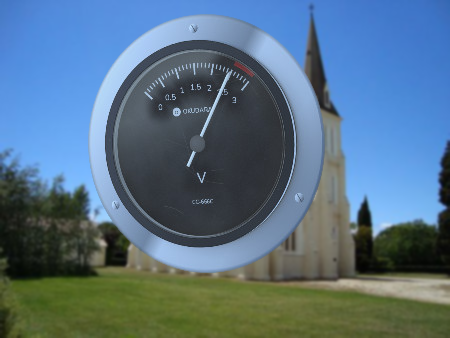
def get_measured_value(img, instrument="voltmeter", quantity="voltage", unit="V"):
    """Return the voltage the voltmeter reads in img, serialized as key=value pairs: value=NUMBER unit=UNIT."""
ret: value=2.5 unit=V
